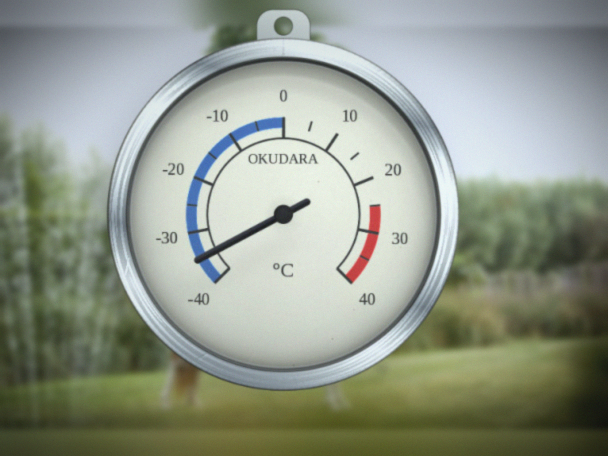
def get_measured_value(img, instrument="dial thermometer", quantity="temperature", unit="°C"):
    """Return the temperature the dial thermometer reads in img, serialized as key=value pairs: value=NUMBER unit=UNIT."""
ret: value=-35 unit=°C
